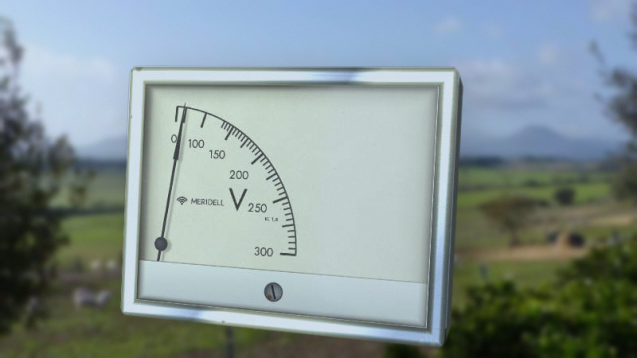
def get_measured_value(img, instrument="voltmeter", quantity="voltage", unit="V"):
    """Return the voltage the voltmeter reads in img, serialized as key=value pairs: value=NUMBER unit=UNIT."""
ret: value=50 unit=V
